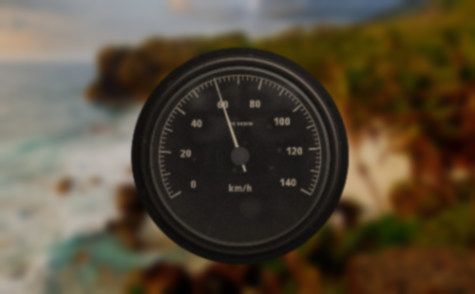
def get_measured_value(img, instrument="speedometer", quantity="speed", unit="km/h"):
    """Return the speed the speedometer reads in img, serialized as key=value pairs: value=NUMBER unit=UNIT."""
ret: value=60 unit=km/h
